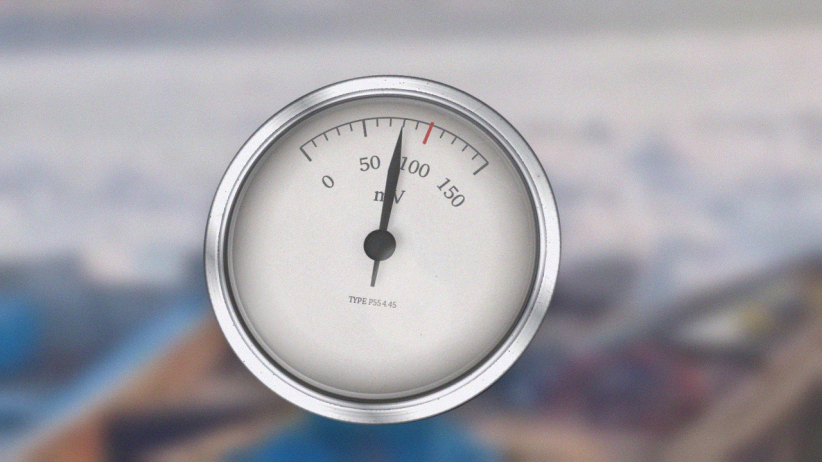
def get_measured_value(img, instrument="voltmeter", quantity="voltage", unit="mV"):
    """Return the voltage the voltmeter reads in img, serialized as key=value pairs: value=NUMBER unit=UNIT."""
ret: value=80 unit=mV
